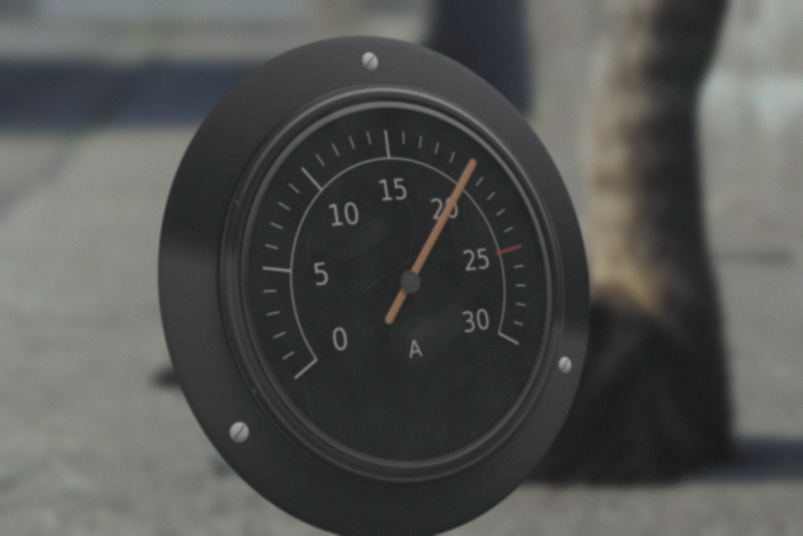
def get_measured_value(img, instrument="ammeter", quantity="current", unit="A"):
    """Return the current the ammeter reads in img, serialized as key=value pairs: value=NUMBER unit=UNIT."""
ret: value=20 unit=A
